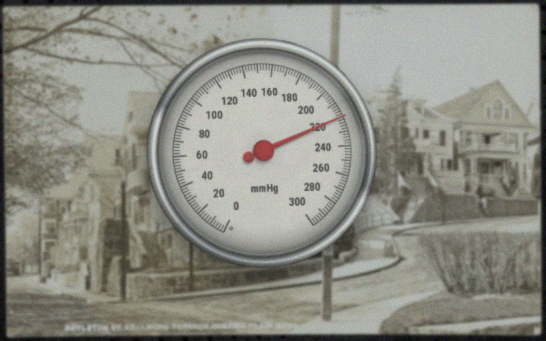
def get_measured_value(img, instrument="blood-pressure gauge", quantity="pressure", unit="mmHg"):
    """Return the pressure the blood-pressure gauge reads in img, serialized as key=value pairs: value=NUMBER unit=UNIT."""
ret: value=220 unit=mmHg
